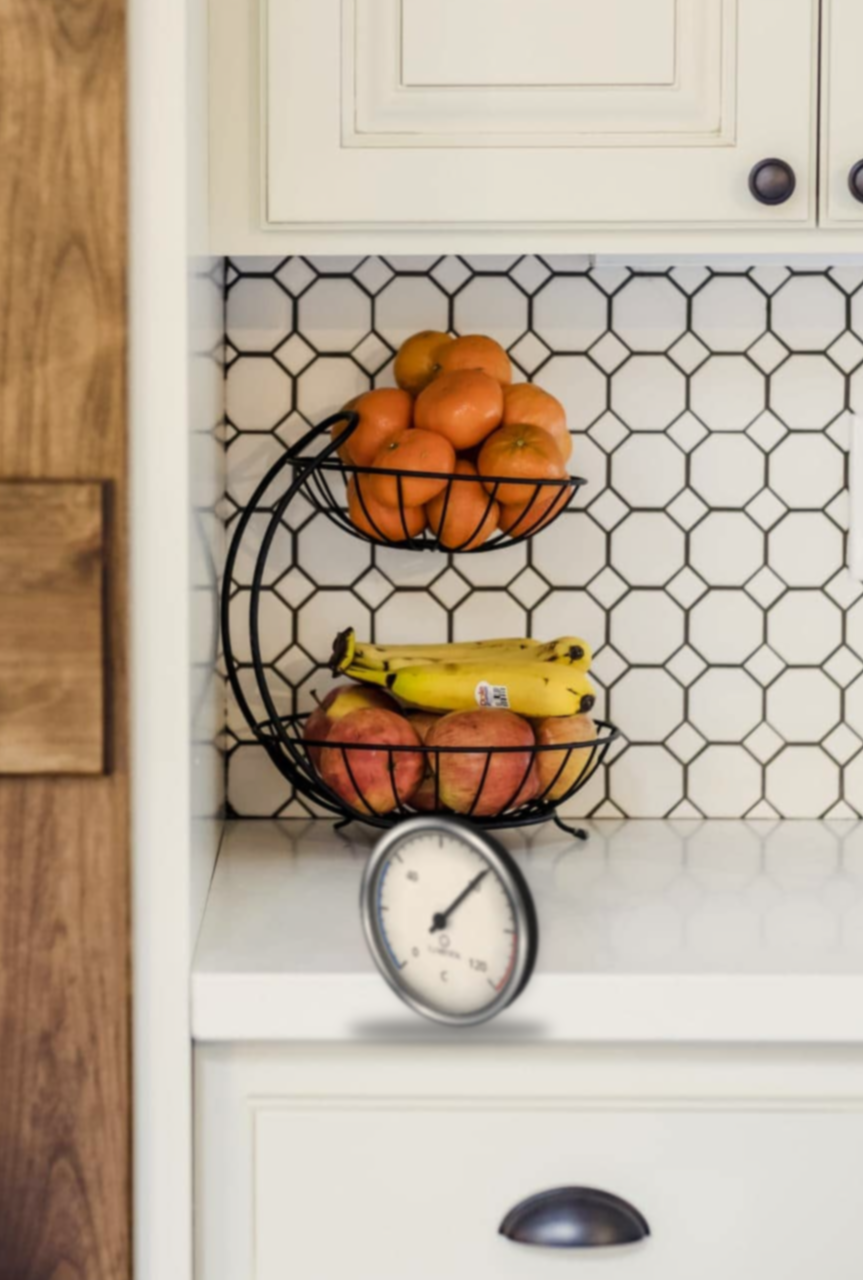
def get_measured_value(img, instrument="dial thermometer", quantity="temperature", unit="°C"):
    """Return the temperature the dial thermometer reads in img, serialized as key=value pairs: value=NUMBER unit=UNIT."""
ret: value=80 unit=°C
